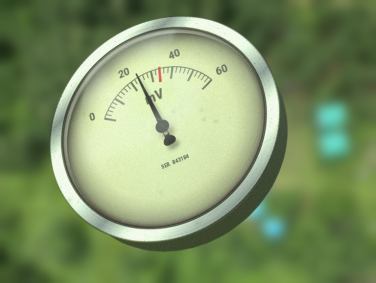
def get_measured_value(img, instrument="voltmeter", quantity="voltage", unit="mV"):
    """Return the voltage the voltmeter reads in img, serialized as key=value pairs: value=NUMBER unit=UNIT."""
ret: value=24 unit=mV
